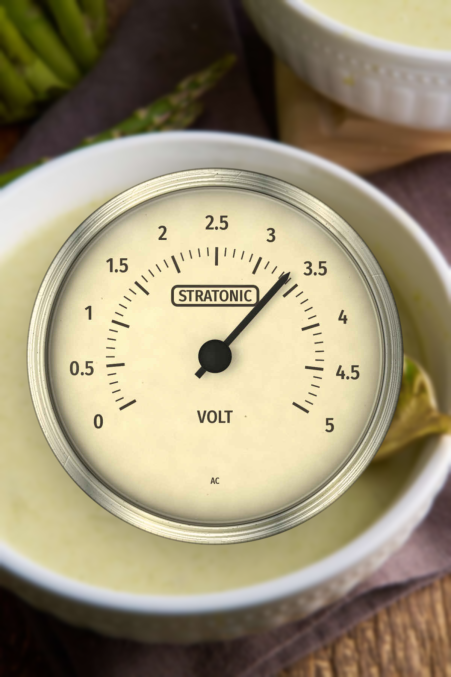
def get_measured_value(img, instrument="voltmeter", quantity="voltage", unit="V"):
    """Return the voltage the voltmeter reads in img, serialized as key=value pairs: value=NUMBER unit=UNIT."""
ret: value=3.35 unit=V
